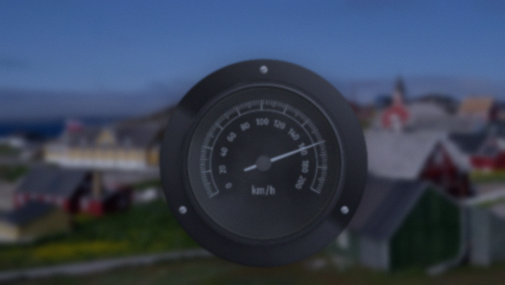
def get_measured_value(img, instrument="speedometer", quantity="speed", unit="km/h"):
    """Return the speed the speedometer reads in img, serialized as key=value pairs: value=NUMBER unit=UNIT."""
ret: value=160 unit=km/h
